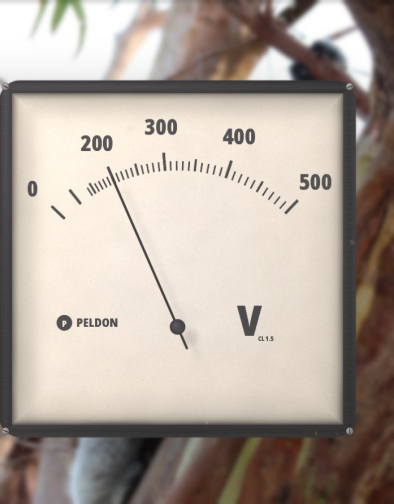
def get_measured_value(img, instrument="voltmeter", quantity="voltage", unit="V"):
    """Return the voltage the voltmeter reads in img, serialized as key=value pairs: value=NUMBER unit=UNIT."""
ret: value=200 unit=V
